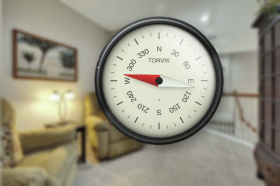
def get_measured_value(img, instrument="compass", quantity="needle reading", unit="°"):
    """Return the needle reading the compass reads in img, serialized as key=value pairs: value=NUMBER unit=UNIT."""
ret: value=280 unit=°
